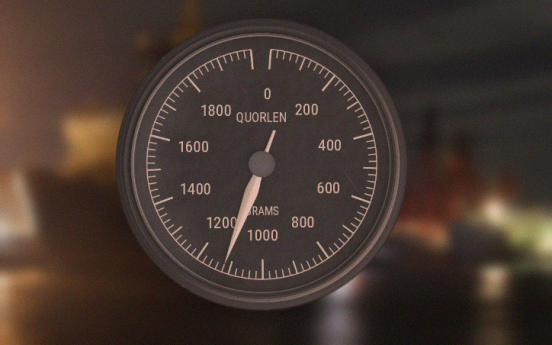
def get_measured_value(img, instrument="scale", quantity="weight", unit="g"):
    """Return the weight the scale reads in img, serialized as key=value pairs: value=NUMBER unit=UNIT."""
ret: value=1120 unit=g
